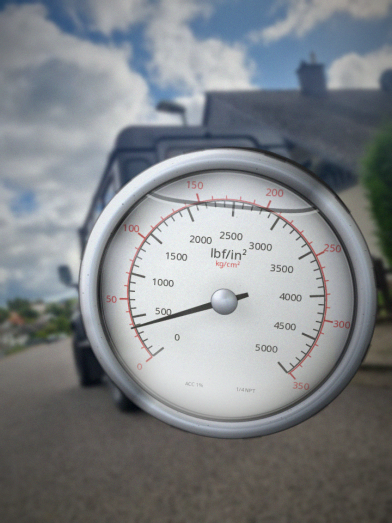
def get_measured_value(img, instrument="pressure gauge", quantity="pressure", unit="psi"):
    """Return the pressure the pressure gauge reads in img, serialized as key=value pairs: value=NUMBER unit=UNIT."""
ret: value=400 unit=psi
